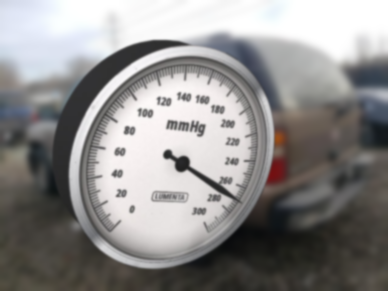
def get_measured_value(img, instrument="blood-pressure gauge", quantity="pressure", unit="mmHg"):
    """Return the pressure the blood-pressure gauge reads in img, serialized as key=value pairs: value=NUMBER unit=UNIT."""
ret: value=270 unit=mmHg
